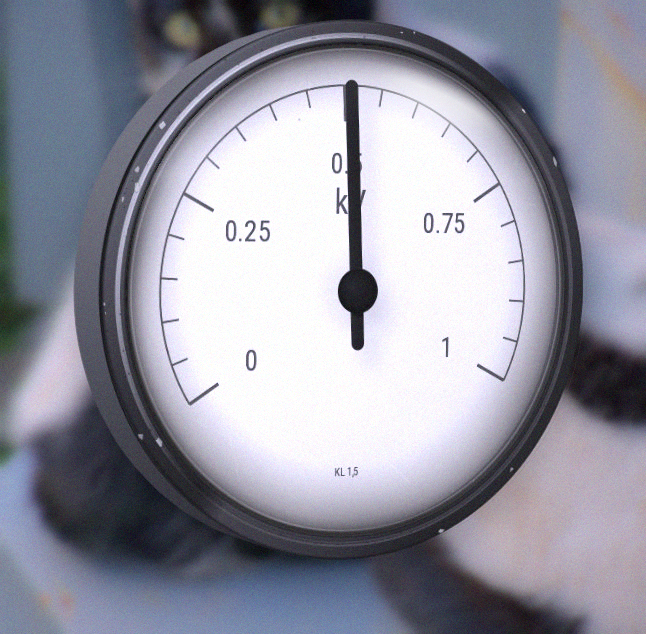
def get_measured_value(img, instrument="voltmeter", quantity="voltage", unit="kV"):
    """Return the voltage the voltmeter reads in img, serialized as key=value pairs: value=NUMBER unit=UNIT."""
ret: value=0.5 unit=kV
